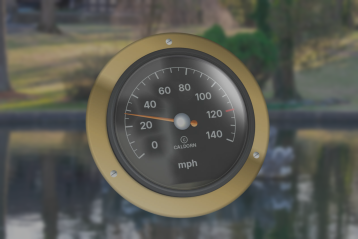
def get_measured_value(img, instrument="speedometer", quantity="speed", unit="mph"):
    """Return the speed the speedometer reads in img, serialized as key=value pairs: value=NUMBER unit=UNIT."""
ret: value=27.5 unit=mph
